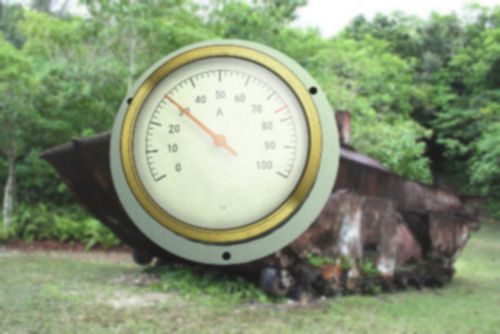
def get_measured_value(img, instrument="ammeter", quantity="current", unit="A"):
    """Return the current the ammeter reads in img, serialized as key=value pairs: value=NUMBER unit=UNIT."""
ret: value=30 unit=A
